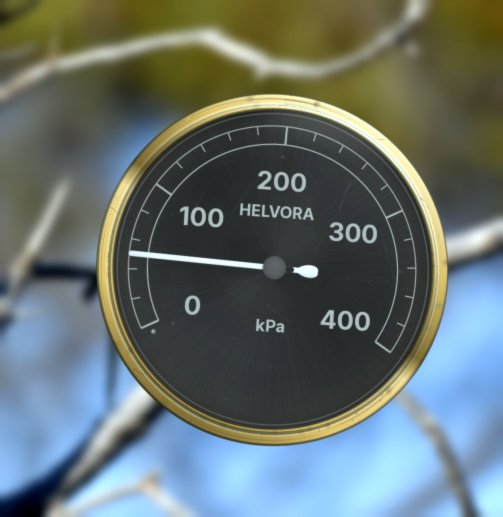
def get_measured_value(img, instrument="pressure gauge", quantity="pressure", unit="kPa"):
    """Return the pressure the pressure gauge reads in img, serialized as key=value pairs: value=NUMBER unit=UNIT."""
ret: value=50 unit=kPa
